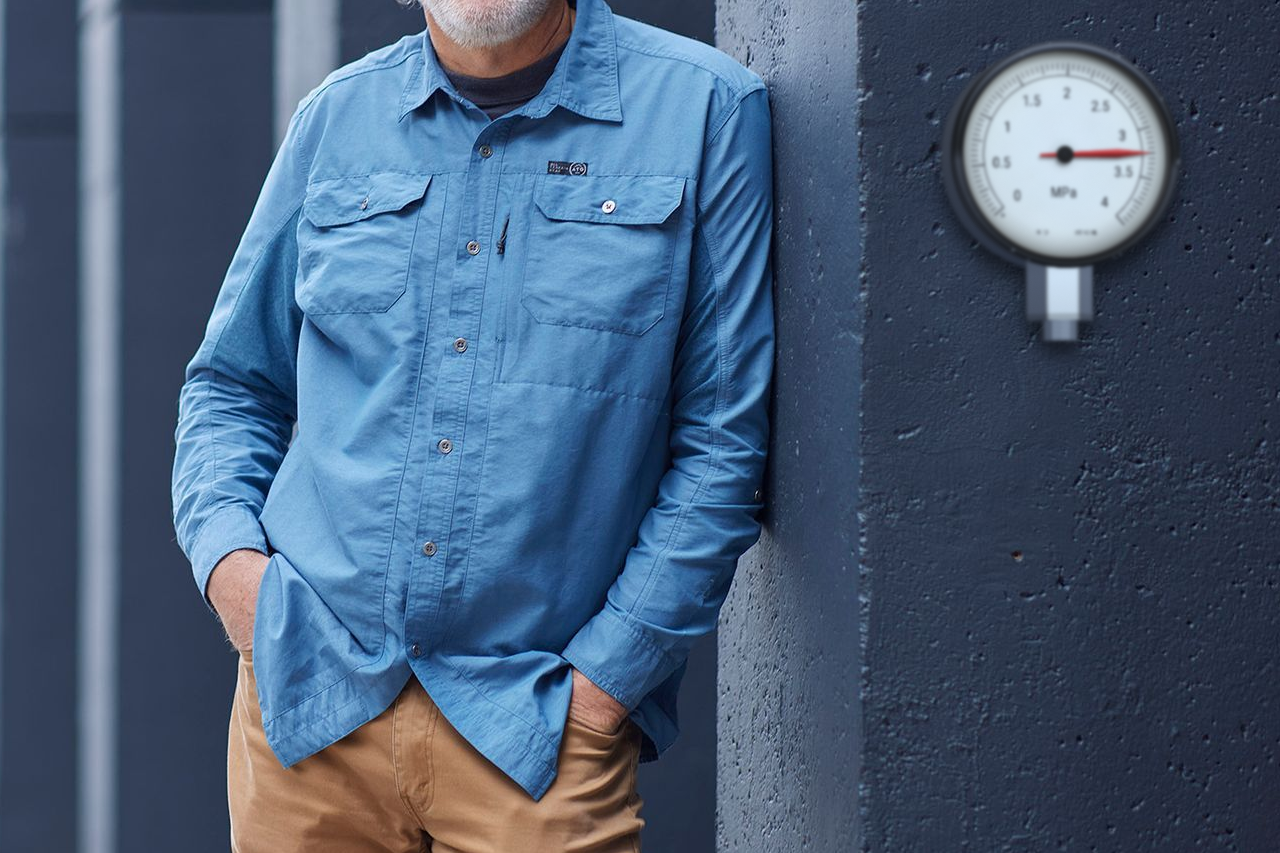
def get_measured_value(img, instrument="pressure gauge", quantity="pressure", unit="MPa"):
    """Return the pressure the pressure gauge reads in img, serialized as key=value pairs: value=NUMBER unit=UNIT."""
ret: value=3.25 unit=MPa
